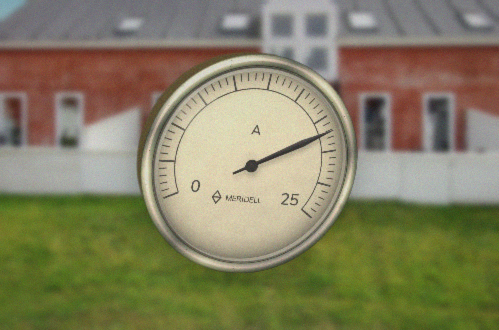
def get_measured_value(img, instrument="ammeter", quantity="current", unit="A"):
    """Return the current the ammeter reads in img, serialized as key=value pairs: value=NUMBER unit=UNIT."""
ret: value=18.5 unit=A
